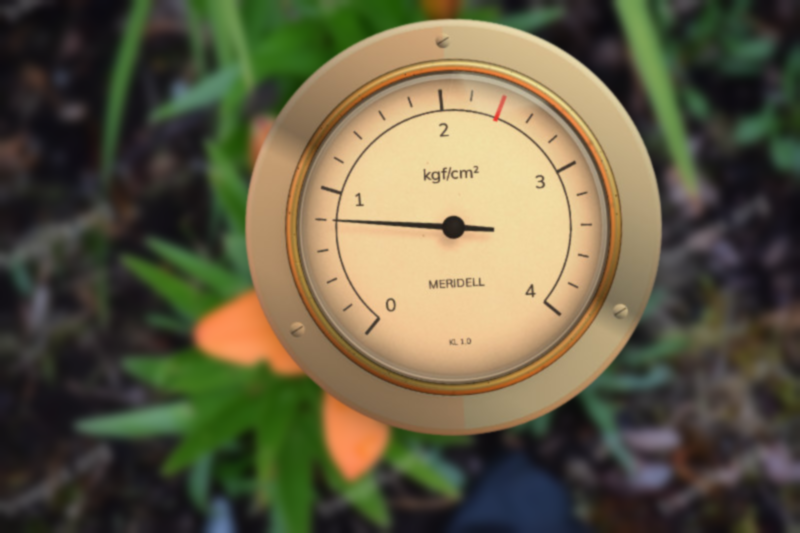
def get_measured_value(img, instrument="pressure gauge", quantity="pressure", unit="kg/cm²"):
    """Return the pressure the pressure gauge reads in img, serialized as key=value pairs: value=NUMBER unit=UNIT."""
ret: value=0.8 unit=kg/cm²
